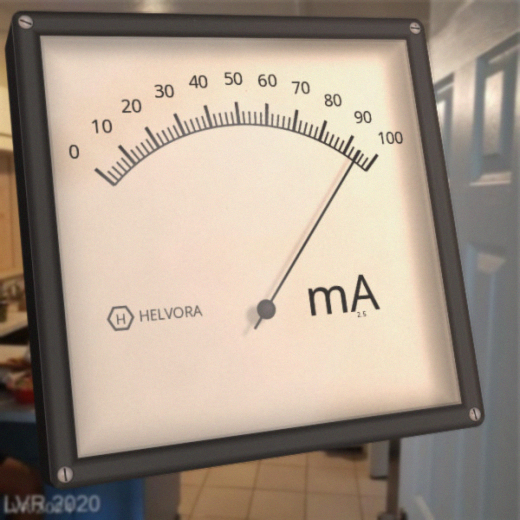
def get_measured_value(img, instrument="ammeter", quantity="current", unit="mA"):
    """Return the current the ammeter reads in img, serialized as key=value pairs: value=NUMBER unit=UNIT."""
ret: value=94 unit=mA
